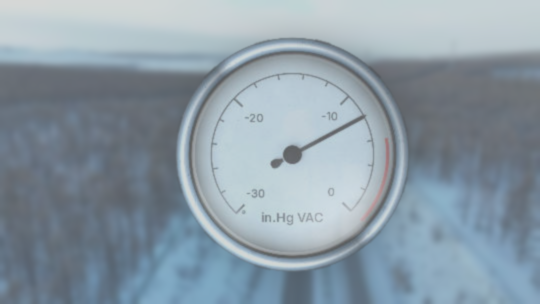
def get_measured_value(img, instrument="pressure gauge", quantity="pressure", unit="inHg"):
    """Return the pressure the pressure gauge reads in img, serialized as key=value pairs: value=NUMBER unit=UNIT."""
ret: value=-8 unit=inHg
